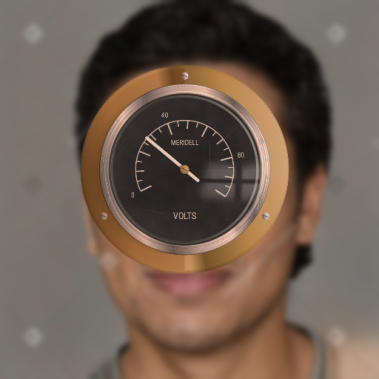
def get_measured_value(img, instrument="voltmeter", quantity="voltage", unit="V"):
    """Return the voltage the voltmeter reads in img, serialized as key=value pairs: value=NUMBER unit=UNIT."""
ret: value=27.5 unit=V
